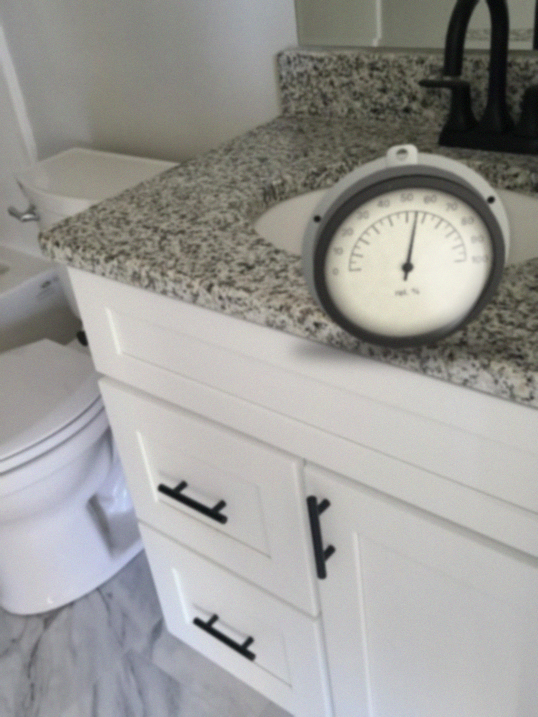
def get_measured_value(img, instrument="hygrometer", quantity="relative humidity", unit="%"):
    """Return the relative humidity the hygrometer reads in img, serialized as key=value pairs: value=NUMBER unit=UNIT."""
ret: value=55 unit=%
